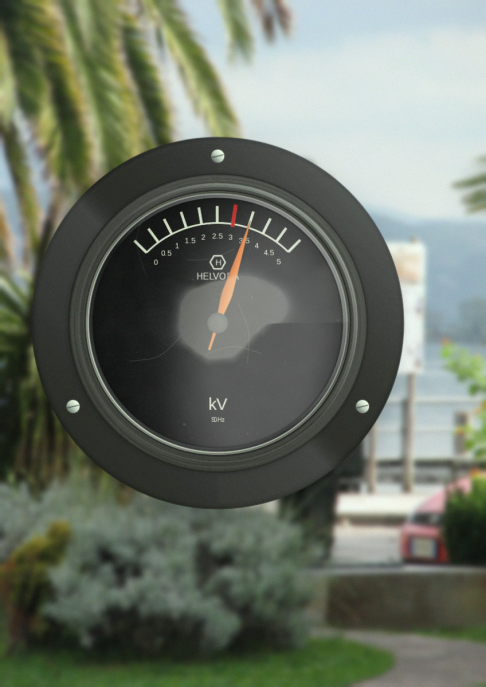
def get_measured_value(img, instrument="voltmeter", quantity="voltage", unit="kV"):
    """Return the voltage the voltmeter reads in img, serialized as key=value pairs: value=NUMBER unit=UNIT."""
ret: value=3.5 unit=kV
